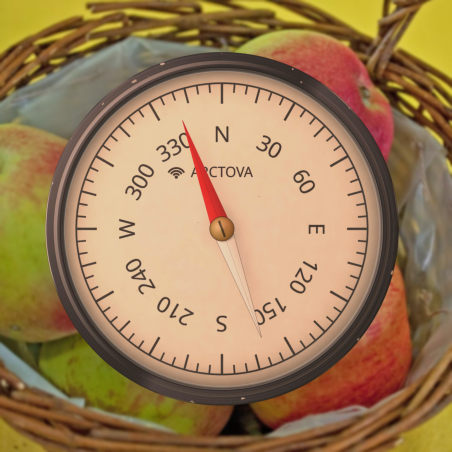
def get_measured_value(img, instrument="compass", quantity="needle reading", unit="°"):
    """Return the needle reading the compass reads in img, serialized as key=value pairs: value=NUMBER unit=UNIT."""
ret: value=340 unit=°
